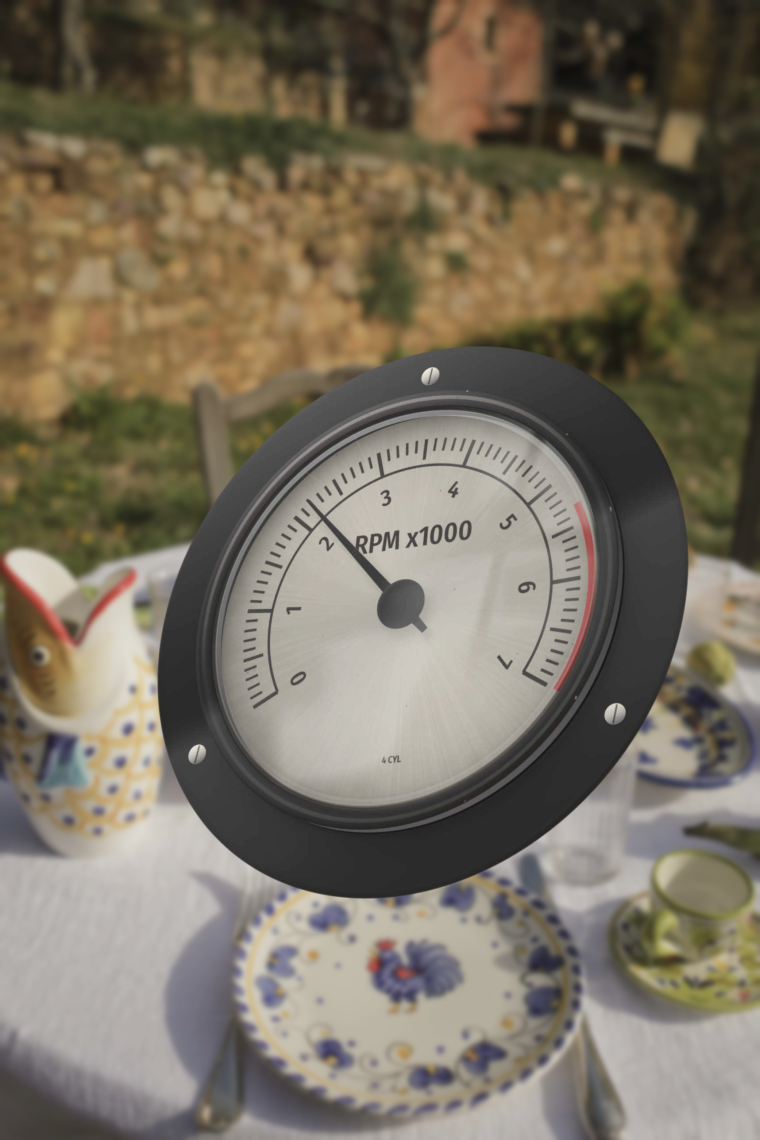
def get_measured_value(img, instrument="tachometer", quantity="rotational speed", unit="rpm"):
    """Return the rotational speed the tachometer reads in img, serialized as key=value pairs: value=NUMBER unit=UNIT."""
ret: value=2200 unit=rpm
